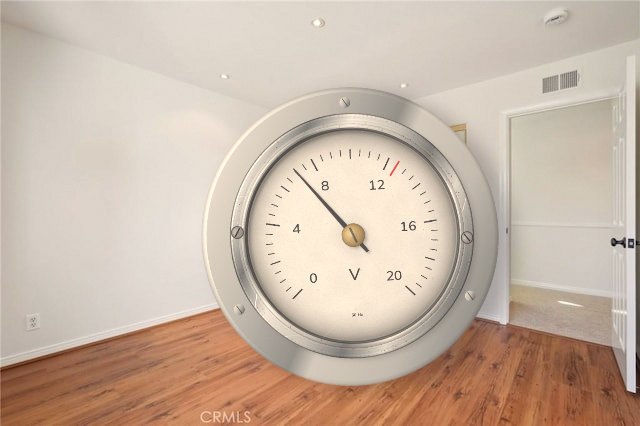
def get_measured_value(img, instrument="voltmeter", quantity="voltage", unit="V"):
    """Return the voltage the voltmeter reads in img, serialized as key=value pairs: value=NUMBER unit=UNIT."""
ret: value=7 unit=V
